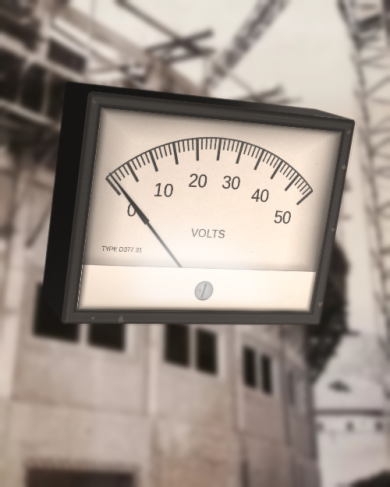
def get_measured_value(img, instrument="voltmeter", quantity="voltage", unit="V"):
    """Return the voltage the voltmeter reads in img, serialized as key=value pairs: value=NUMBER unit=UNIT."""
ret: value=1 unit=V
